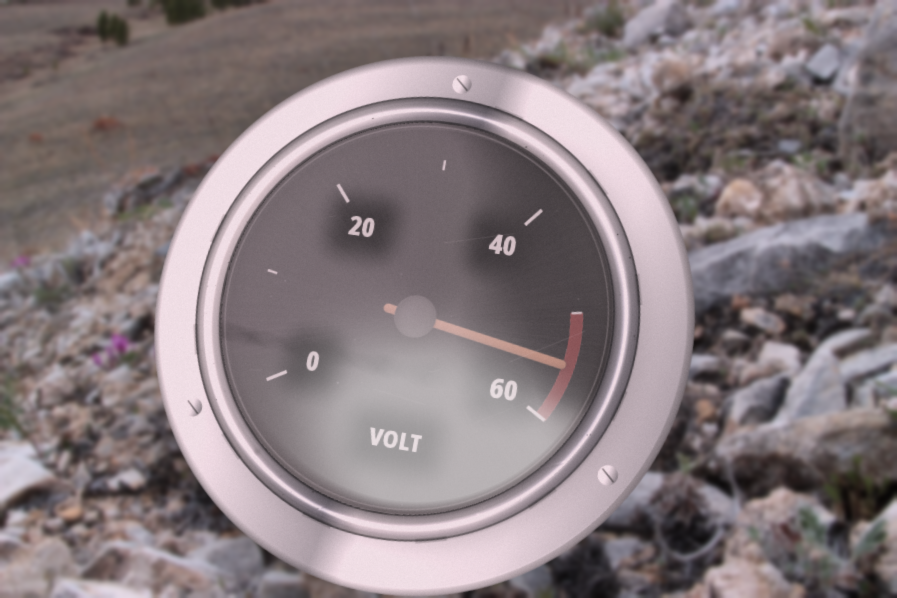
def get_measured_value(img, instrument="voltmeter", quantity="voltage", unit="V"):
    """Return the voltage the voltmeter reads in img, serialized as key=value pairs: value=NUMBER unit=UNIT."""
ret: value=55 unit=V
